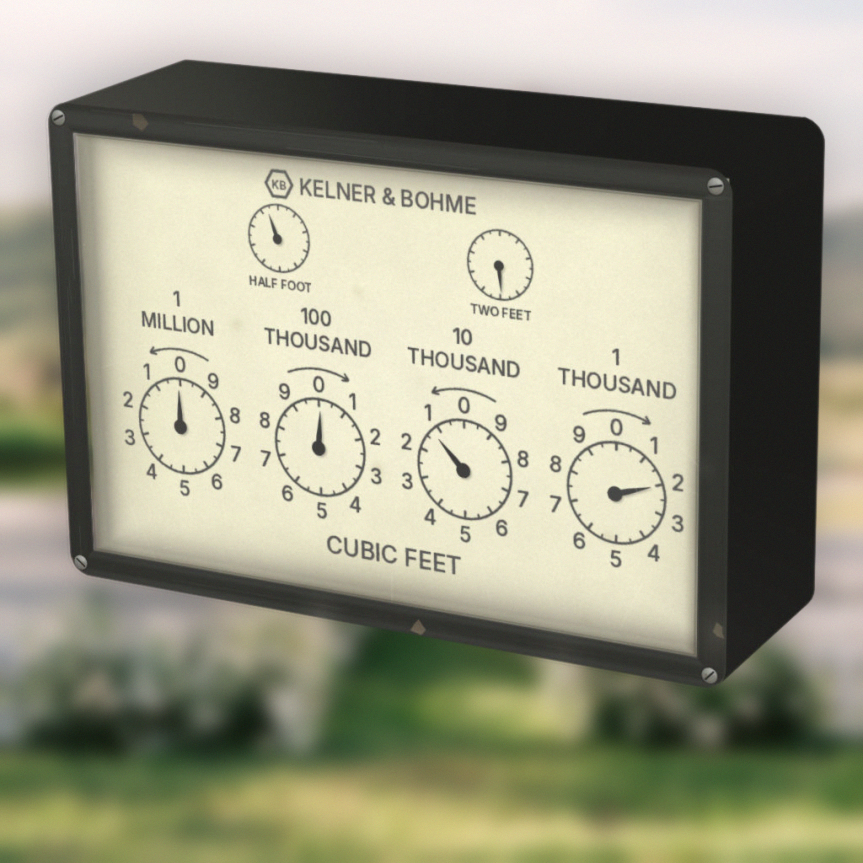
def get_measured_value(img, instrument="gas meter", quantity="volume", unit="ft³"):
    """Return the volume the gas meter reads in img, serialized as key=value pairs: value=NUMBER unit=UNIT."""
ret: value=1200 unit=ft³
